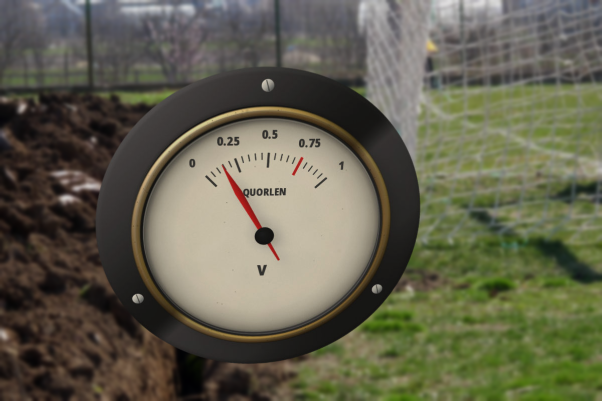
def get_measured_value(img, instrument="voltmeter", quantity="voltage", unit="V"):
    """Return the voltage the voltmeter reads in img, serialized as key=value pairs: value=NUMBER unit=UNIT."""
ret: value=0.15 unit=V
